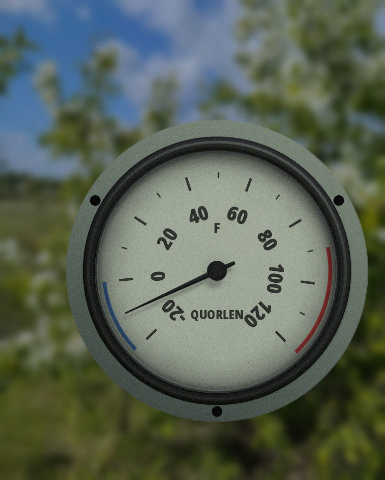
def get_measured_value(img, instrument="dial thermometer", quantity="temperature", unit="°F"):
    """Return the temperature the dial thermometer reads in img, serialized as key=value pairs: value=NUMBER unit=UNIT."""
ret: value=-10 unit=°F
